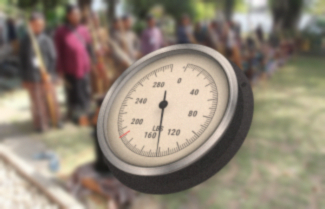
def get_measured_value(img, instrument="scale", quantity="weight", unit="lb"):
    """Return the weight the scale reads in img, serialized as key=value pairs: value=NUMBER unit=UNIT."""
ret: value=140 unit=lb
